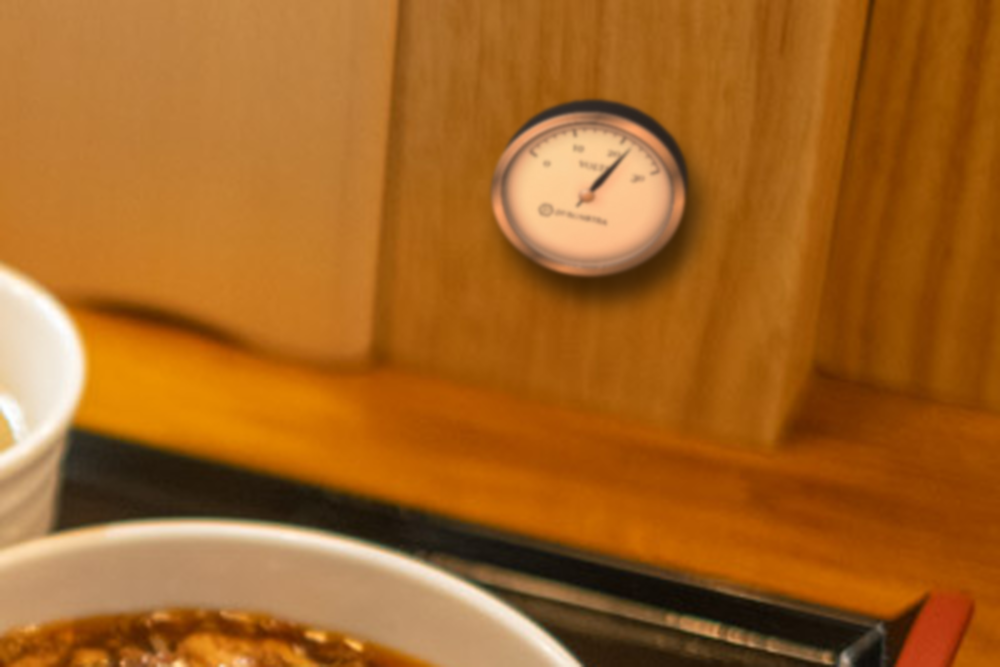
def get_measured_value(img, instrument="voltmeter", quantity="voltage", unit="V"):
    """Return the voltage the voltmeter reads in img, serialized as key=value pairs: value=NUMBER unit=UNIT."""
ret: value=22 unit=V
